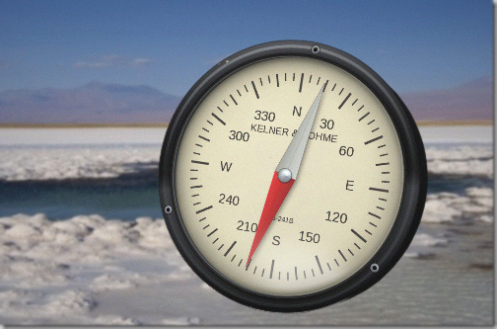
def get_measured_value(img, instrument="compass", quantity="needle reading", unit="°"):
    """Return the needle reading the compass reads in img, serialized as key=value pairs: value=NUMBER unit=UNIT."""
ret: value=195 unit=°
